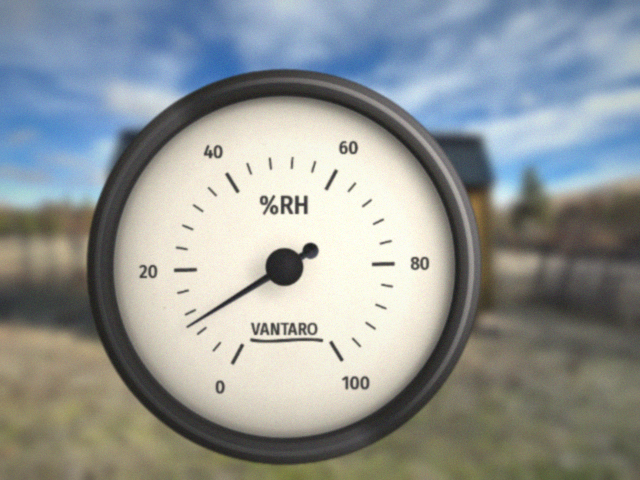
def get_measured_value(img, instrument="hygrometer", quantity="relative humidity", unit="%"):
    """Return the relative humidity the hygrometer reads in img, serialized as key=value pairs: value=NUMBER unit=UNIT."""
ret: value=10 unit=%
